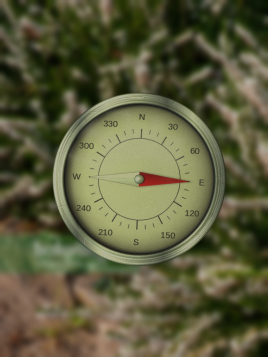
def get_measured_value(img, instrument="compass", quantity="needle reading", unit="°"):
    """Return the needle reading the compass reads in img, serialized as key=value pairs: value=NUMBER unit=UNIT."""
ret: value=90 unit=°
